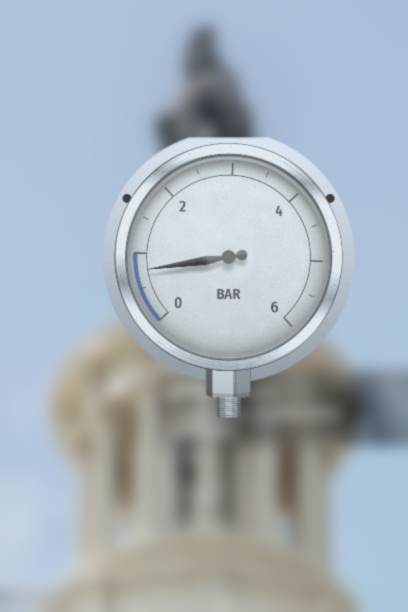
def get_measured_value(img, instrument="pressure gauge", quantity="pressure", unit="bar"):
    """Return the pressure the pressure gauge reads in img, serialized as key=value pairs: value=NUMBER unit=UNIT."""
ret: value=0.75 unit=bar
